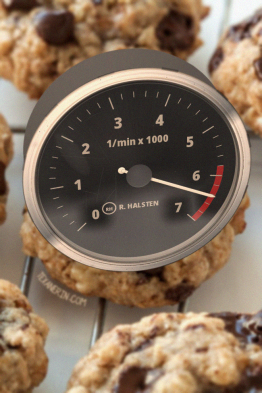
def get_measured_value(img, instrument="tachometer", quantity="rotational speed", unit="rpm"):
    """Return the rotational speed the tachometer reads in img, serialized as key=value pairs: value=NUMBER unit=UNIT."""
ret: value=6400 unit=rpm
